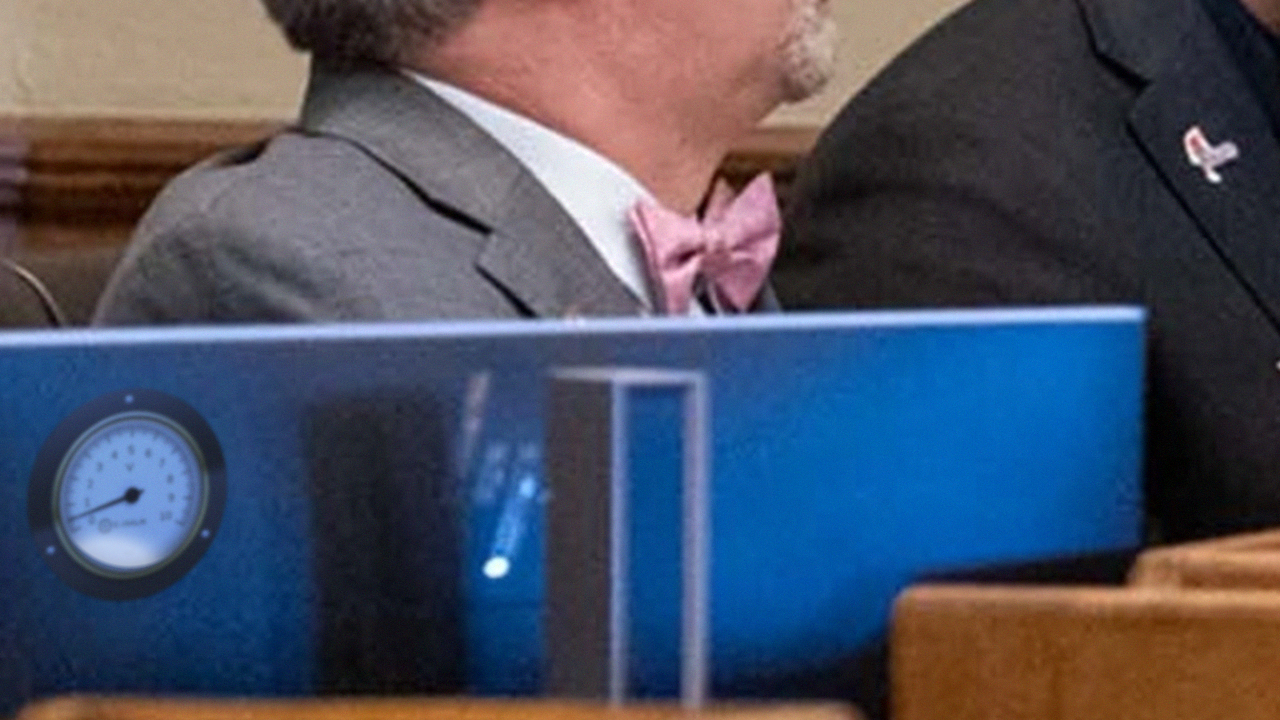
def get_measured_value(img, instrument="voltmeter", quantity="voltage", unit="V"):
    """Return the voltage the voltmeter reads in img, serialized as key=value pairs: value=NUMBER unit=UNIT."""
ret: value=0.5 unit=V
